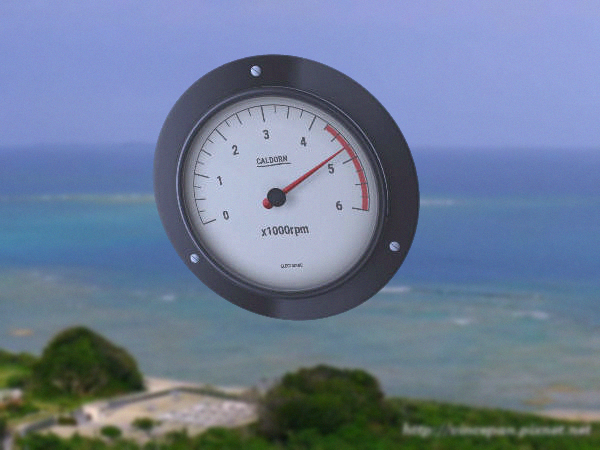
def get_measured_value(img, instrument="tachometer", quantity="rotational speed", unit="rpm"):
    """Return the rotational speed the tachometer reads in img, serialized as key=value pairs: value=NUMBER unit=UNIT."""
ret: value=4750 unit=rpm
